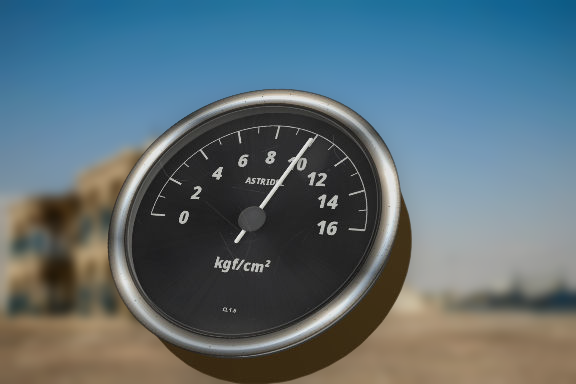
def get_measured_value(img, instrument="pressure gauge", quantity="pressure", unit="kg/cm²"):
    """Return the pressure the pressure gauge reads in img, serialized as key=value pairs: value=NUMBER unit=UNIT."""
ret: value=10 unit=kg/cm²
